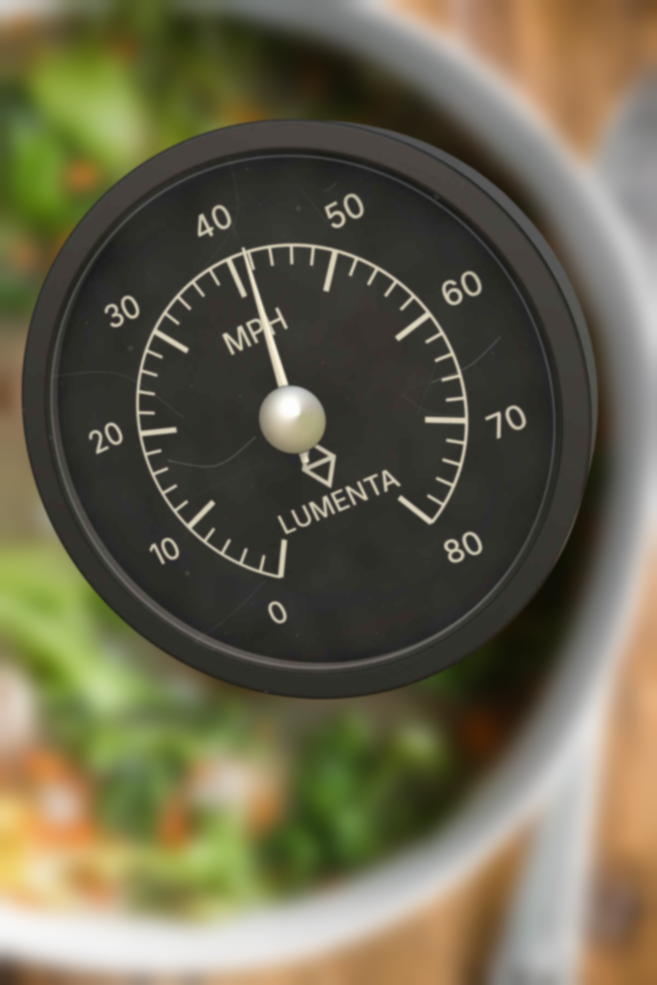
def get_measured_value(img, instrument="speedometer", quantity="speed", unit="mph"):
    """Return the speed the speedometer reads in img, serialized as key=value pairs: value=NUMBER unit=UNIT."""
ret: value=42 unit=mph
